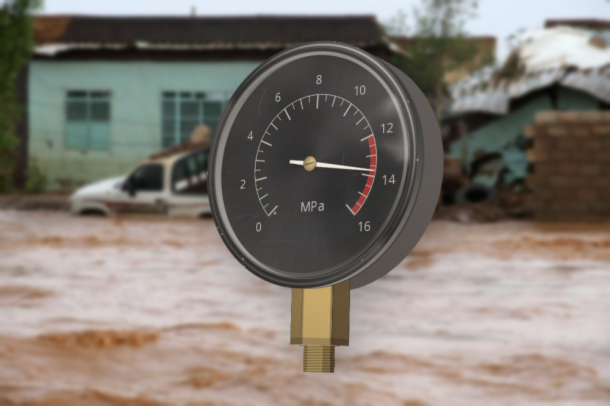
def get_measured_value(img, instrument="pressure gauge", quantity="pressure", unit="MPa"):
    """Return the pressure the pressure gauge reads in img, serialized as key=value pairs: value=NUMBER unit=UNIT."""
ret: value=13.75 unit=MPa
